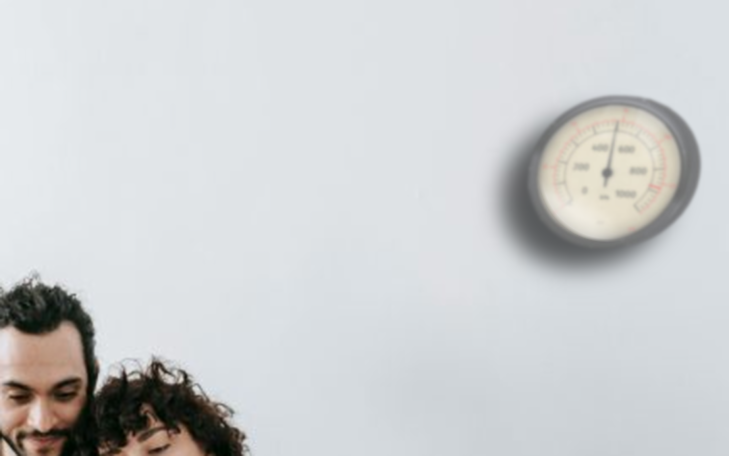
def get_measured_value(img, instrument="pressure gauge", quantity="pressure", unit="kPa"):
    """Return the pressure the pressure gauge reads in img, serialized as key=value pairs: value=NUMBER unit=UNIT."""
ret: value=500 unit=kPa
